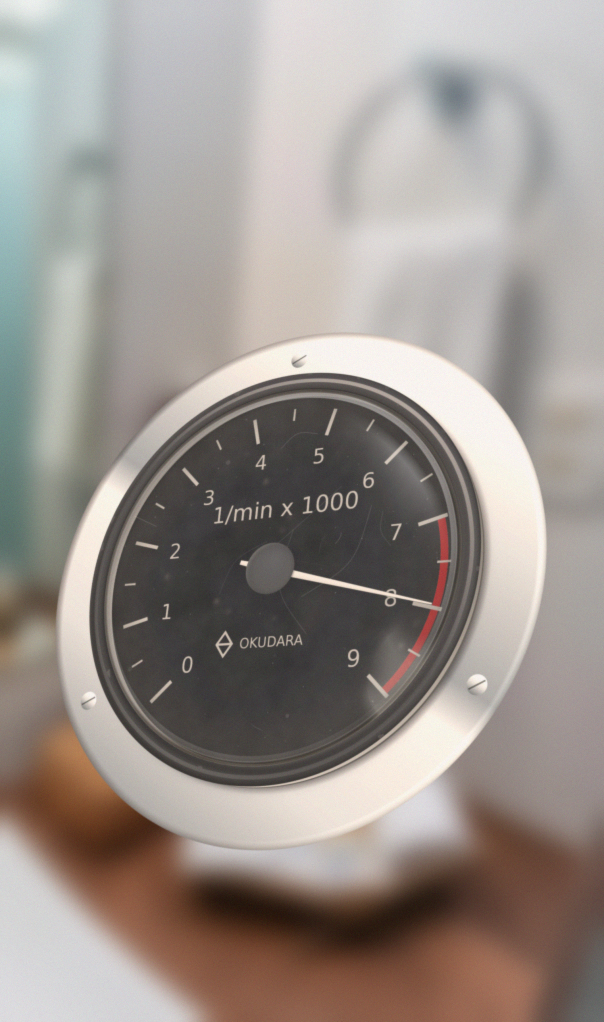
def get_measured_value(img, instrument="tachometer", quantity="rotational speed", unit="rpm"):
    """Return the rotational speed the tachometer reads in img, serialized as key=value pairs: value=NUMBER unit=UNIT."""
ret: value=8000 unit=rpm
